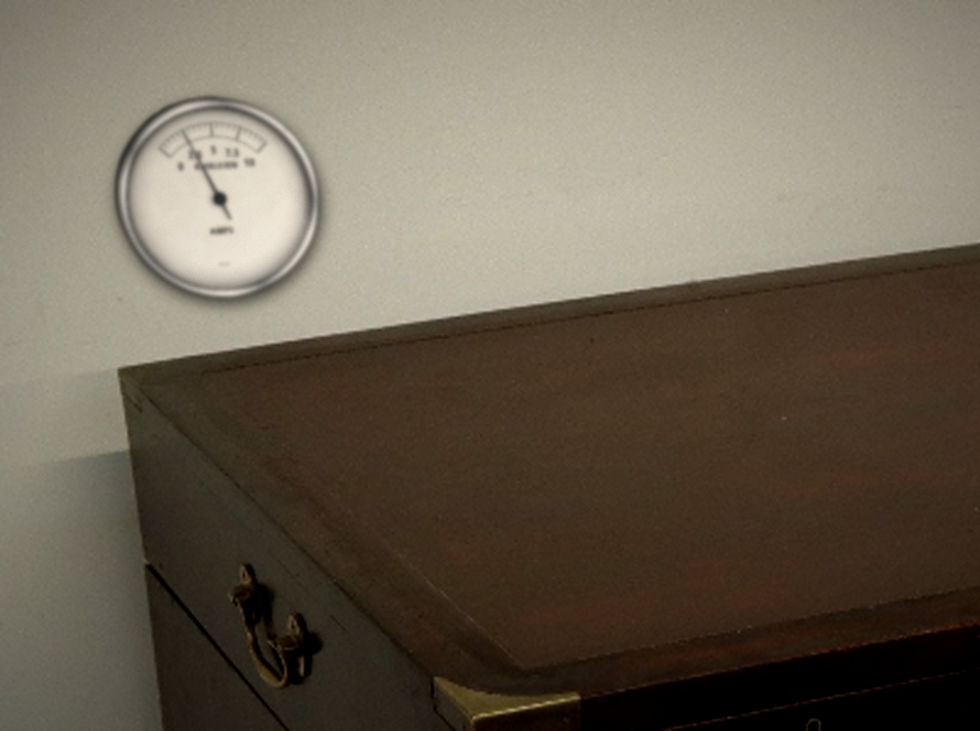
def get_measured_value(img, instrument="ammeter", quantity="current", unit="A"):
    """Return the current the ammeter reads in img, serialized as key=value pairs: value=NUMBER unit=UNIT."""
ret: value=2.5 unit=A
